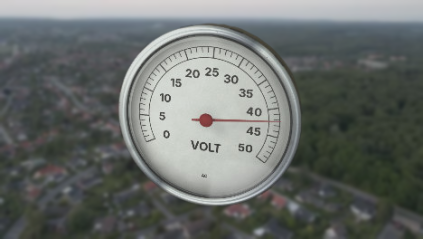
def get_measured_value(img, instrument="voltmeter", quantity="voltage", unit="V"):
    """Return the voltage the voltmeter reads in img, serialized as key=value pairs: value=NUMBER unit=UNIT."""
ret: value=42 unit=V
